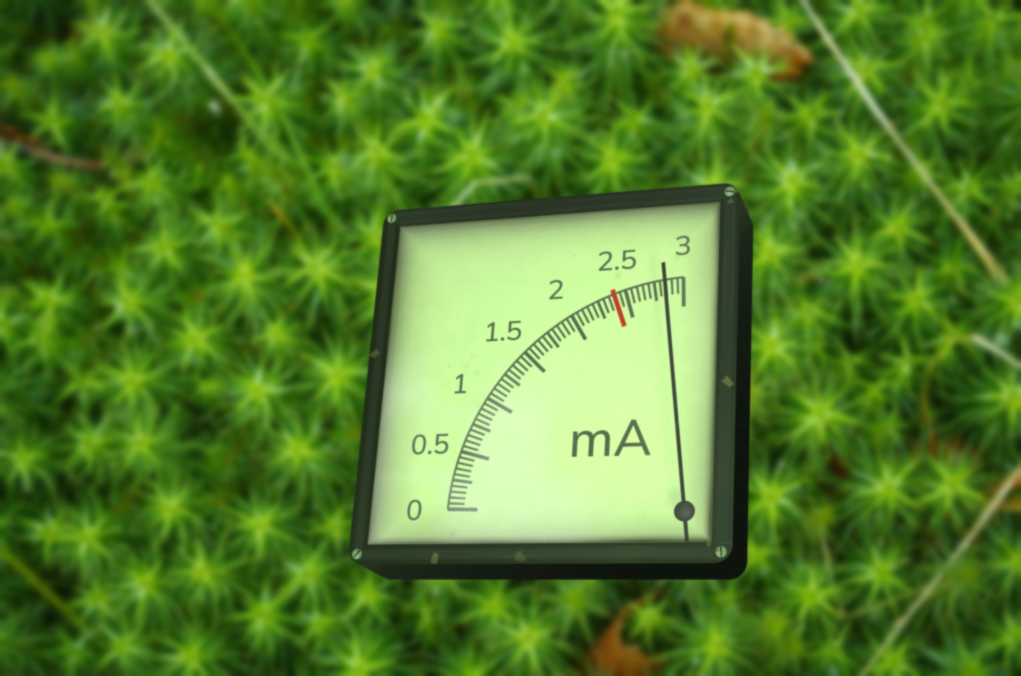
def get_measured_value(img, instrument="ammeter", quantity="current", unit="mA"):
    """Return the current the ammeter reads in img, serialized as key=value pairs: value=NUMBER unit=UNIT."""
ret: value=2.85 unit=mA
